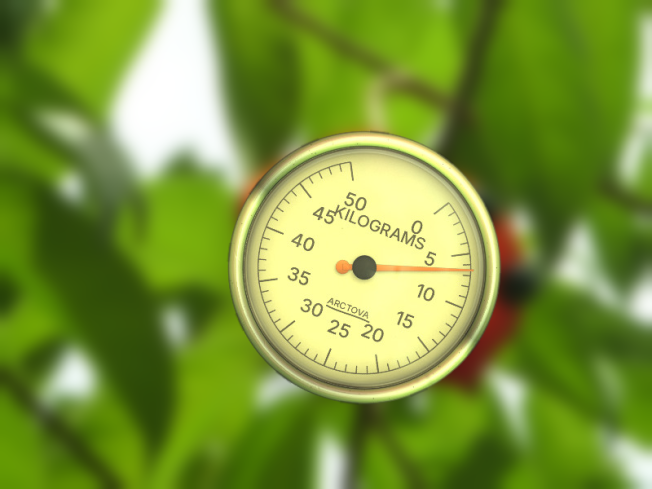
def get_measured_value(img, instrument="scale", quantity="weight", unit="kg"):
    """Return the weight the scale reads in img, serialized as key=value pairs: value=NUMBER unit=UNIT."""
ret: value=6.5 unit=kg
